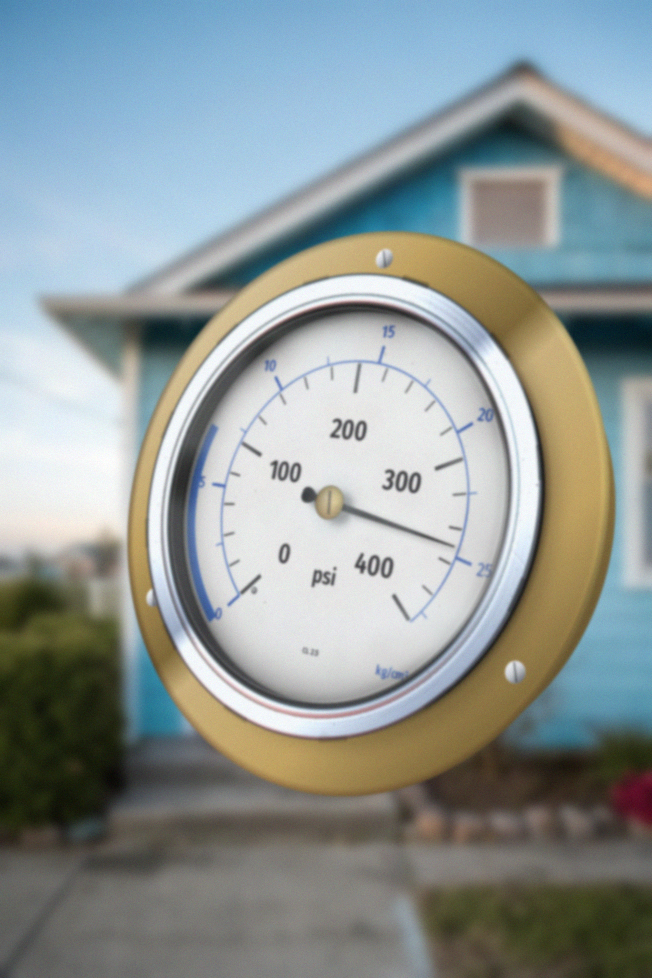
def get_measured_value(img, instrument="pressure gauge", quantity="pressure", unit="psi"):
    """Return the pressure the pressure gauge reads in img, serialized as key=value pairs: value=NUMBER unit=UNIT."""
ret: value=350 unit=psi
